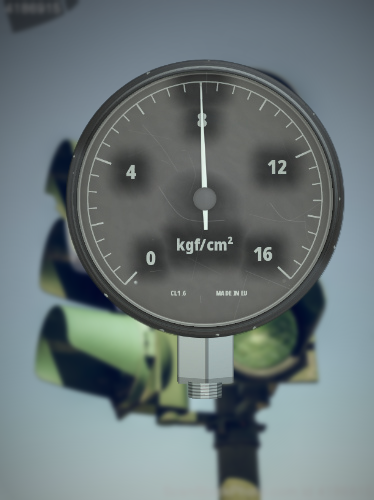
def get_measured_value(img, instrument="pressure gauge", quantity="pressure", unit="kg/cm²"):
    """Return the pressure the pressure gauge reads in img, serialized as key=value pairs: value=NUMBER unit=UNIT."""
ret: value=8 unit=kg/cm²
